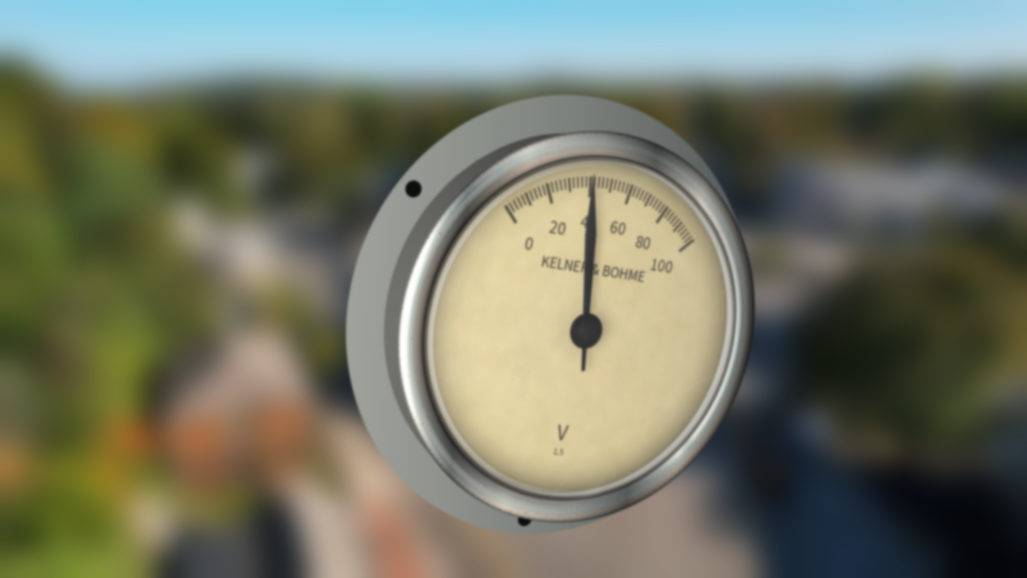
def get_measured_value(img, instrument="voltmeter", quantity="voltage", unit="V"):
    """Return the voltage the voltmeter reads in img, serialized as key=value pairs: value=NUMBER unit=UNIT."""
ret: value=40 unit=V
